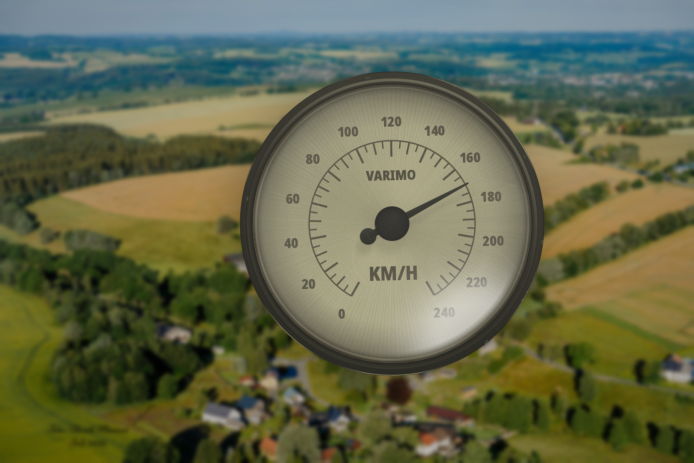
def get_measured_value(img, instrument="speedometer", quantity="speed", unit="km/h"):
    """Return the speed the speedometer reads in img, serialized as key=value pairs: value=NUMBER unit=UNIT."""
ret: value=170 unit=km/h
